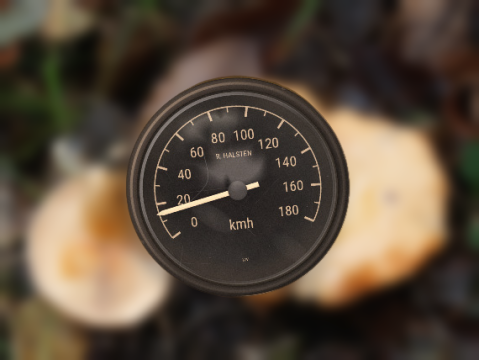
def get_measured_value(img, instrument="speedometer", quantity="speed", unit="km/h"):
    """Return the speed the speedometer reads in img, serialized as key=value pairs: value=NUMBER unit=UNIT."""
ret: value=15 unit=km/h
